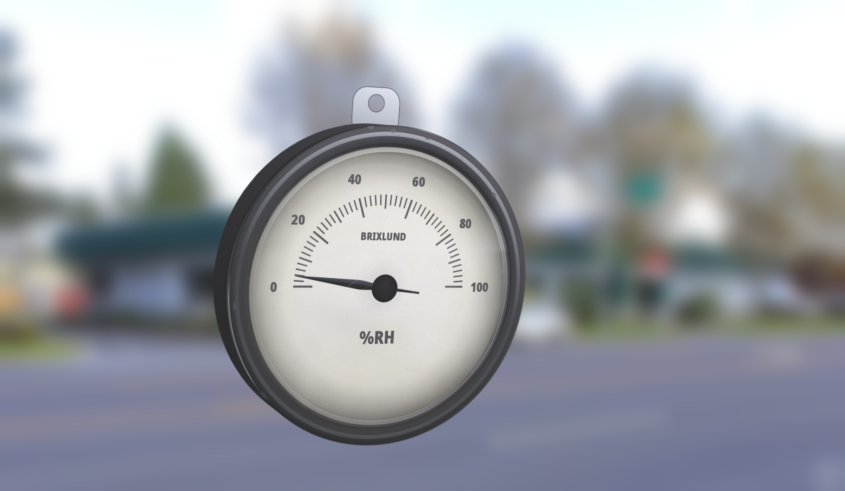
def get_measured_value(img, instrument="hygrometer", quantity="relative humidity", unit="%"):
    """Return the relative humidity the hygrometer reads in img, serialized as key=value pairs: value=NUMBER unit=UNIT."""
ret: value=4 unit=%
